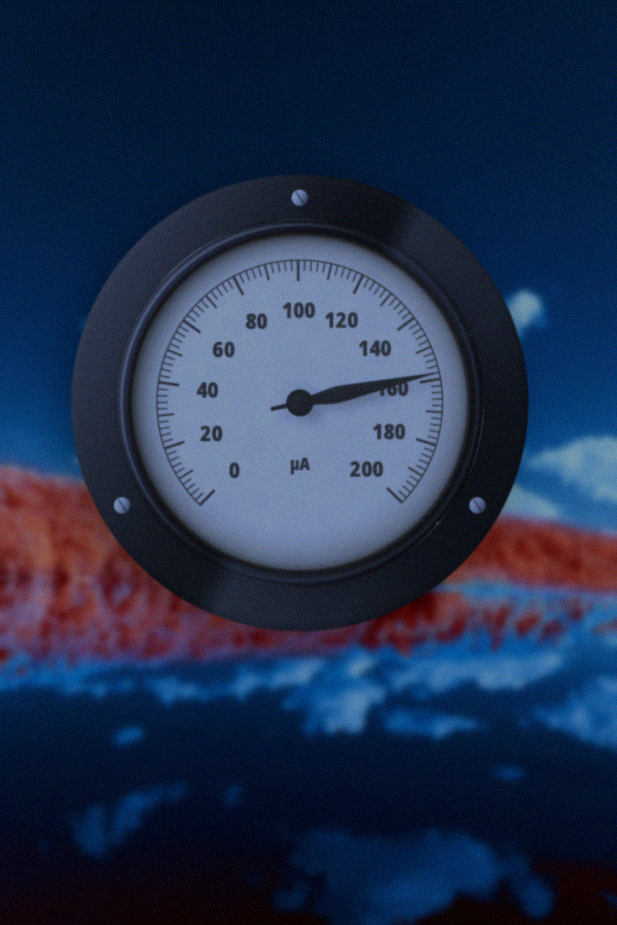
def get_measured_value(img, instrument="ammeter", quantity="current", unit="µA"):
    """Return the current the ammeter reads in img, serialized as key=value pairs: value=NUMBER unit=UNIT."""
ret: value=158 unit=µA
